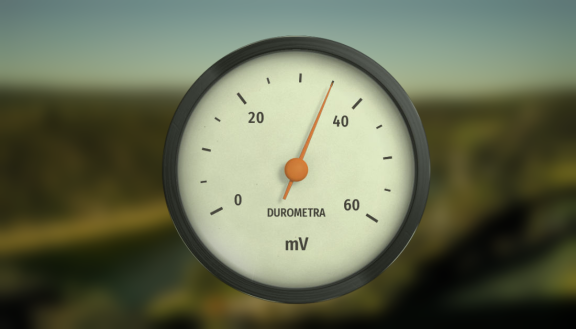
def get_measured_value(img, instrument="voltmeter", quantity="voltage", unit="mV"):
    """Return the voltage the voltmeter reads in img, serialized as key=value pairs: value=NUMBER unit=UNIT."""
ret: value=35 unit=mV
